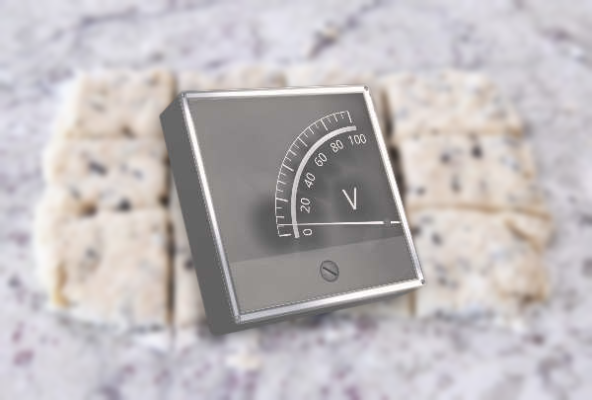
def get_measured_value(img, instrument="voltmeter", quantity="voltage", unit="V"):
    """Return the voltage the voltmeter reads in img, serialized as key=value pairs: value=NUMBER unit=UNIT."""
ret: value=5 unit=V
